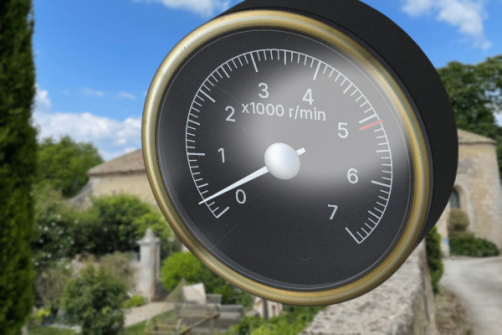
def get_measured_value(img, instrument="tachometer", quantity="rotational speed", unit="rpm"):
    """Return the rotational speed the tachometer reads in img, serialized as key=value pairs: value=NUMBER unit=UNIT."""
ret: value=300 unit=rpm
